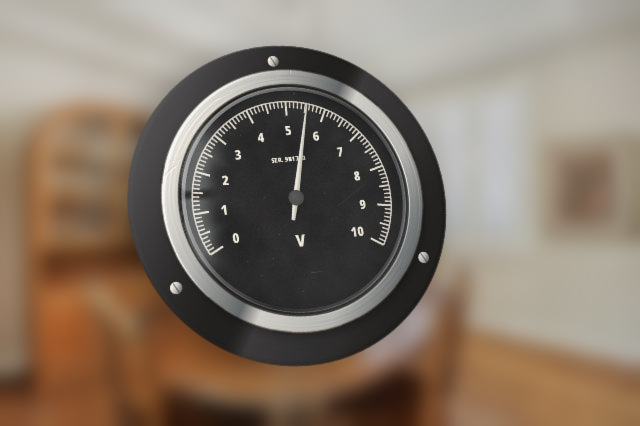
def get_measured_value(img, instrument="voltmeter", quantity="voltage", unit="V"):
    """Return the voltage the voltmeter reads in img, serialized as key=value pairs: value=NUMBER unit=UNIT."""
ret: value=5.5 unit=V
